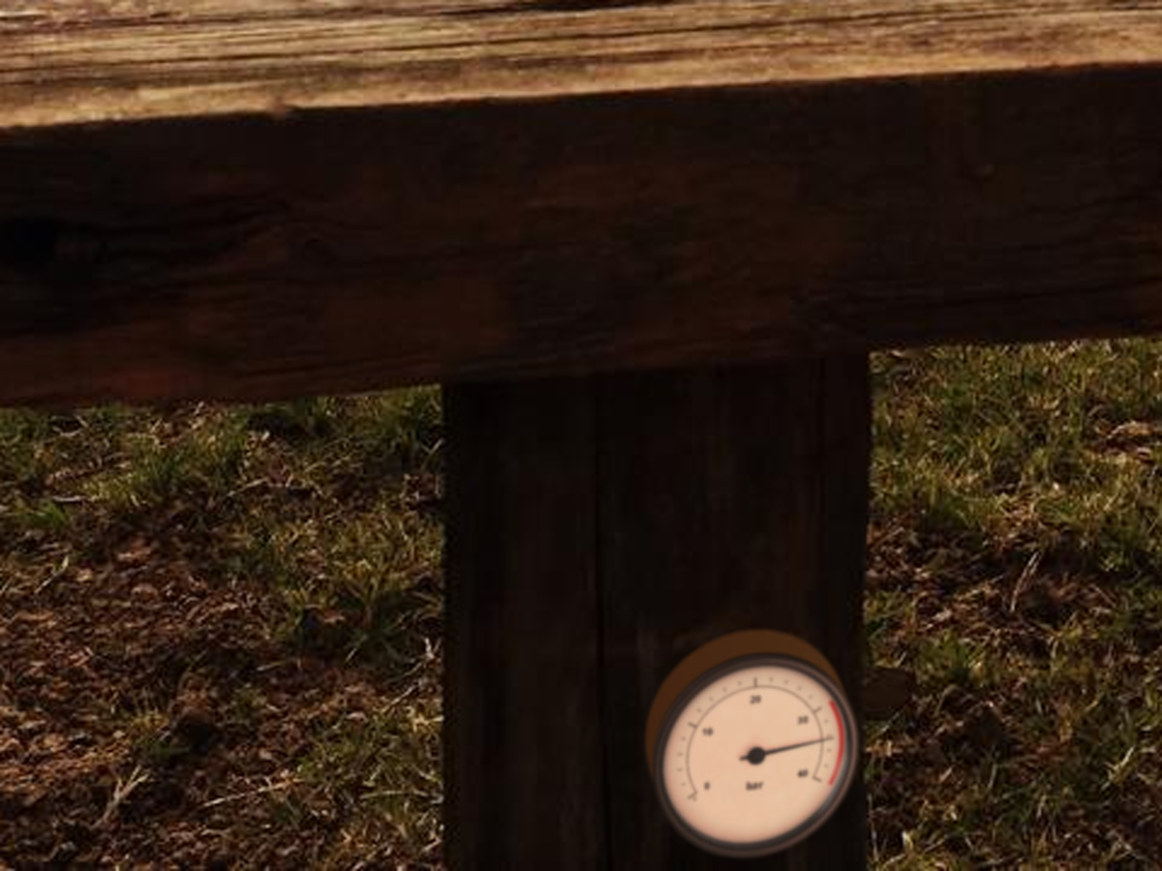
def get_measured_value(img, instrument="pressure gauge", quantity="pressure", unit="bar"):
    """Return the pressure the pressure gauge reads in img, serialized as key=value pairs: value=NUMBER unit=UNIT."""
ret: value=34 unit=bar
